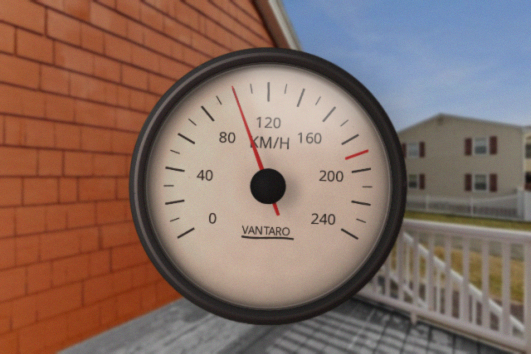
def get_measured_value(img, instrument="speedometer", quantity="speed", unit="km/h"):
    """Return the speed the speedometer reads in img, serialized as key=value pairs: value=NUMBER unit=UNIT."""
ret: value=100 unit=km/h
